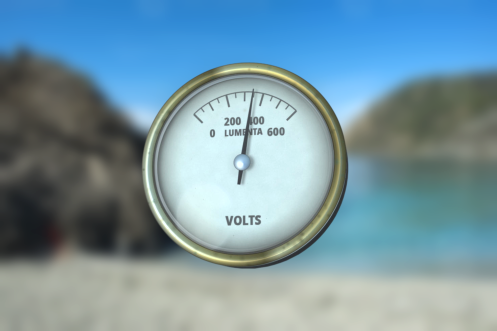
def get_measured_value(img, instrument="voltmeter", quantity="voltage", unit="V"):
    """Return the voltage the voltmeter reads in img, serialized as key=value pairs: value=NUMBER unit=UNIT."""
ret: value=350 unit=V
